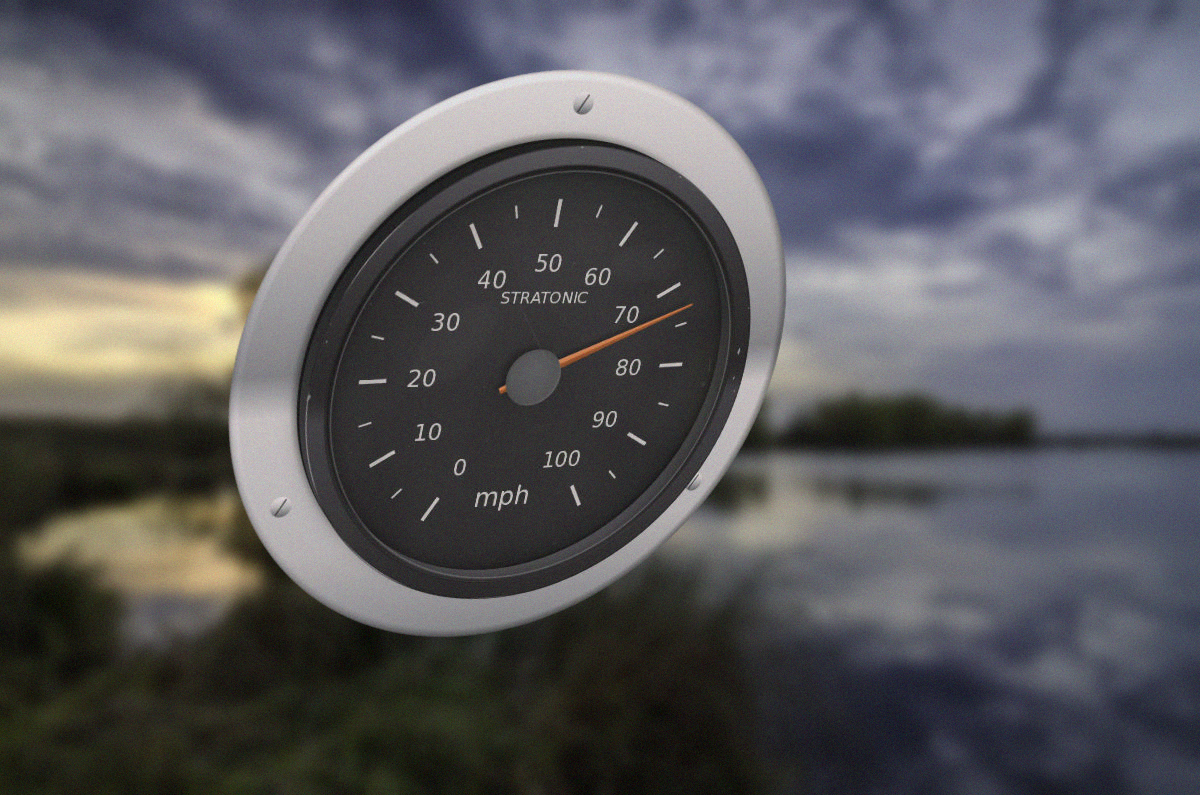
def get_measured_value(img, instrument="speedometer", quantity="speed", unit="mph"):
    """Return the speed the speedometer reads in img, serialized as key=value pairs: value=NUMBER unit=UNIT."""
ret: value=72.5 unit=mph
